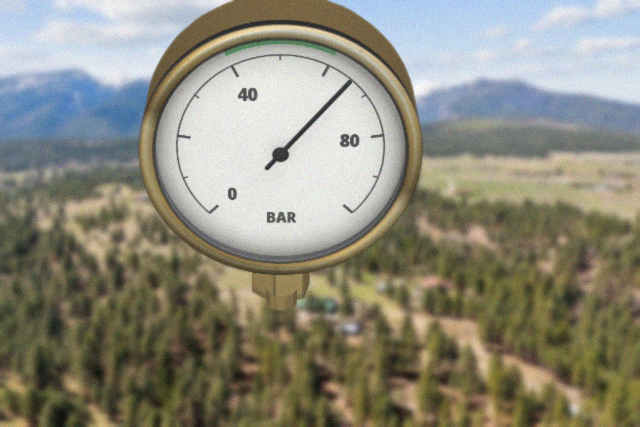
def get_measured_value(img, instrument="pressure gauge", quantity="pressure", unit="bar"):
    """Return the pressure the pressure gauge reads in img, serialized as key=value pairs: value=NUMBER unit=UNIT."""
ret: value=65 unit=bar
